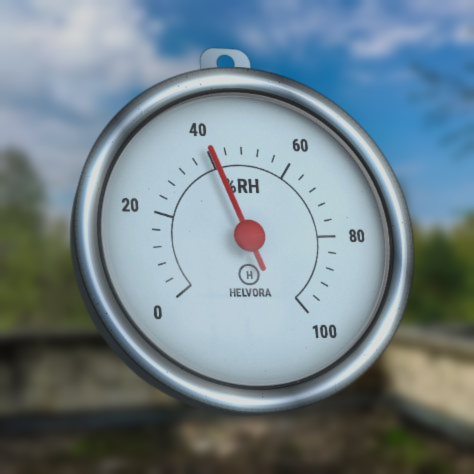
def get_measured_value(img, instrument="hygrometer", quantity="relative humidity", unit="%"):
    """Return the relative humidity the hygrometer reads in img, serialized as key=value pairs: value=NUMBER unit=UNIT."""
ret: value=40 unit=%
